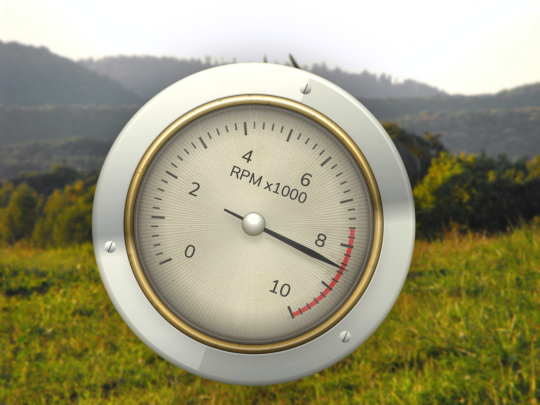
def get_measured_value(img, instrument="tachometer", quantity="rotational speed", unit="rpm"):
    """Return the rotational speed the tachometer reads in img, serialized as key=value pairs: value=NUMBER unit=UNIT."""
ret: value=8500 unit=rpm
